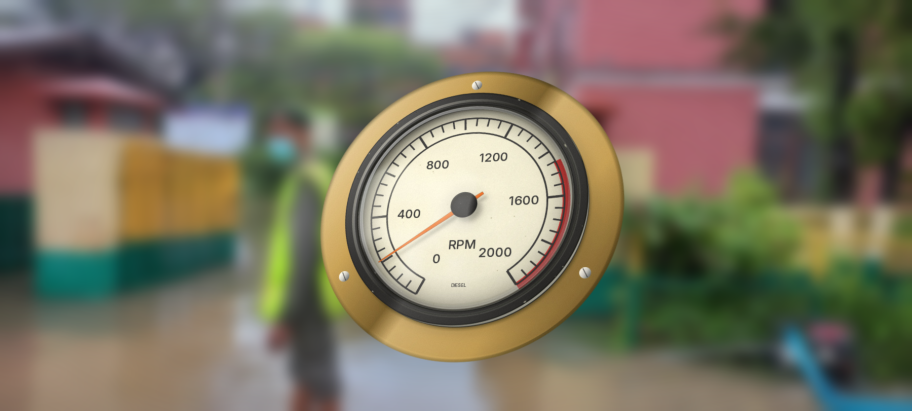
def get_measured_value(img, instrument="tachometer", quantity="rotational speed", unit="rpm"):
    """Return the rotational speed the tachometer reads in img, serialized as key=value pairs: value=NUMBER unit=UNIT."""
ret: value=200 unit=rpm
